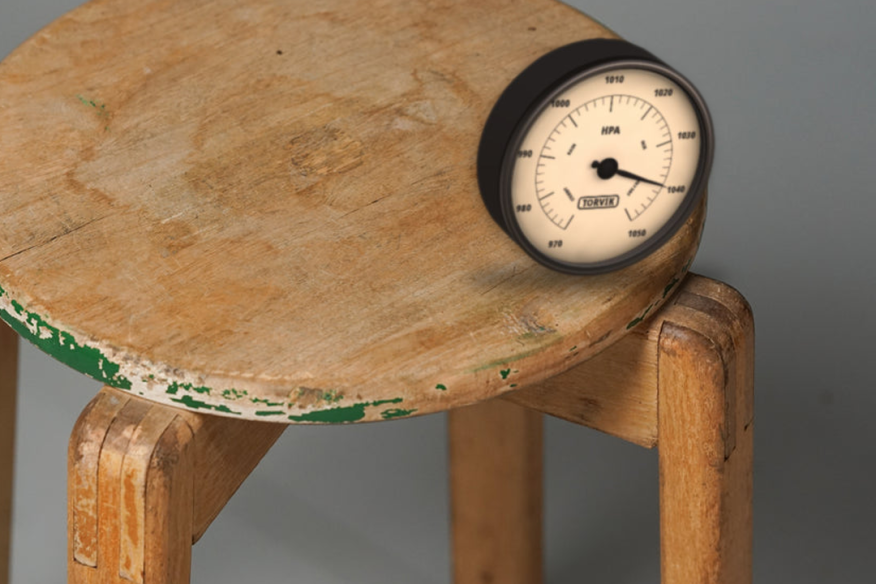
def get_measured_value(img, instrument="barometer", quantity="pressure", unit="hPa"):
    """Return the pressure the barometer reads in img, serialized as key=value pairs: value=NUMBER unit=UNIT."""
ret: value=1040 unit=hPa
